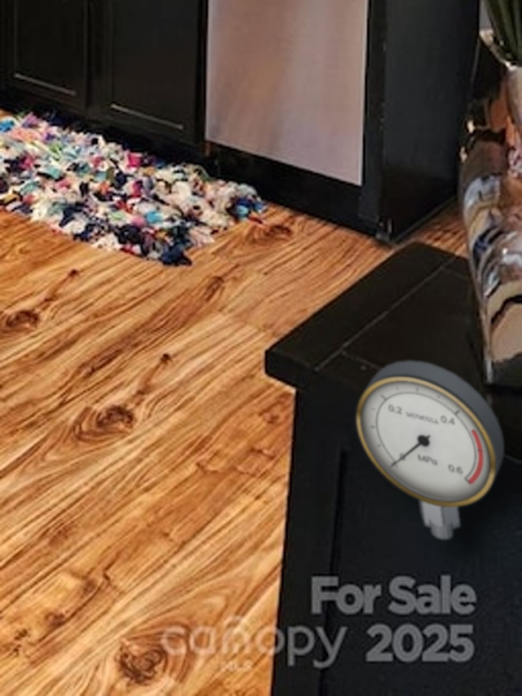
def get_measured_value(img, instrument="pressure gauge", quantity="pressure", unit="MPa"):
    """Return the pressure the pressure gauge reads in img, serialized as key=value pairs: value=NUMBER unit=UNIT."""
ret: value=0 unit=MPa
